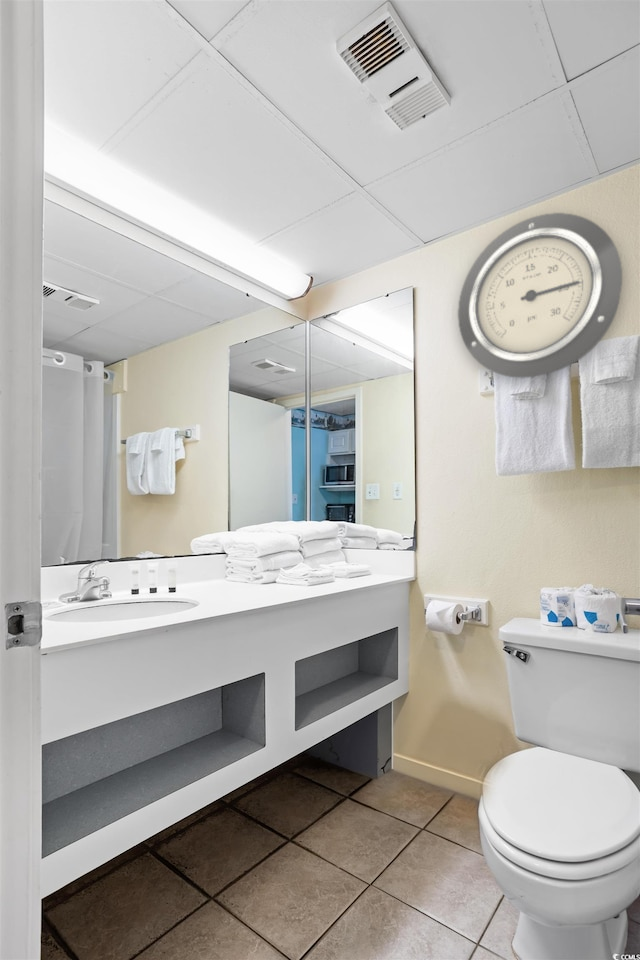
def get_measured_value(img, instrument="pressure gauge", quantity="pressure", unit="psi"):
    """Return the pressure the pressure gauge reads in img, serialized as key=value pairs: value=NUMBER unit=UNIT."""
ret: value=25 unit=psi
